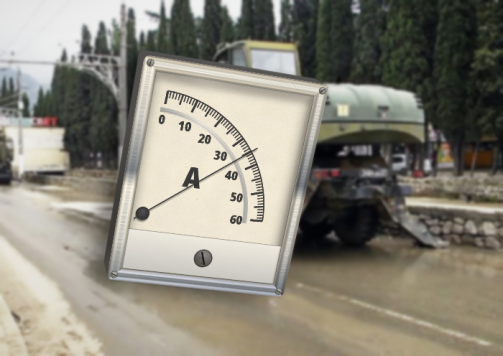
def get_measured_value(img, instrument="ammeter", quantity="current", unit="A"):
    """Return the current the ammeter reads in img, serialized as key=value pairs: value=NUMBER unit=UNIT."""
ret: value=35 unit=A
